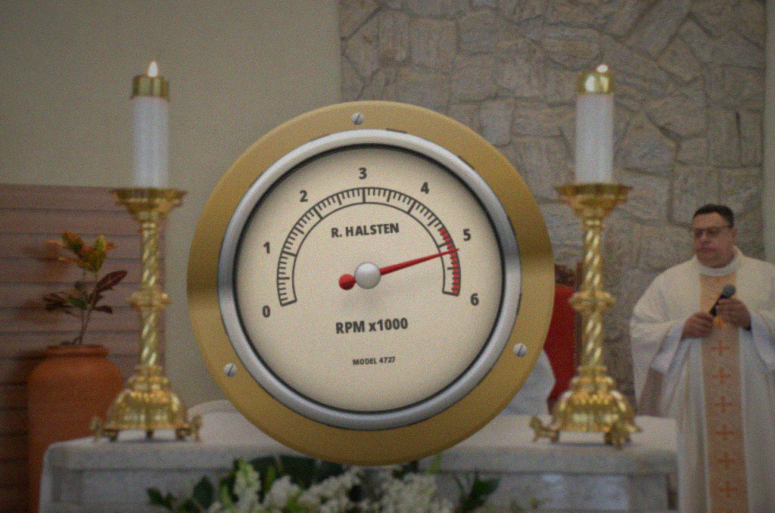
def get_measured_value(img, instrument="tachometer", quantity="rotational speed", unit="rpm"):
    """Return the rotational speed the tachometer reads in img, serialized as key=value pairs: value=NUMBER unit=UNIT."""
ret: value=5200 unit=rpm
